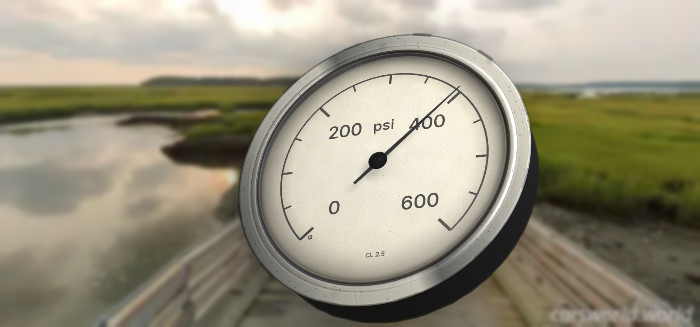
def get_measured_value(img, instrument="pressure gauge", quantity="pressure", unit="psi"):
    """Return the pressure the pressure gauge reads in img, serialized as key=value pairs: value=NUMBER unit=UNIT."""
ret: value=400 unit=psi
